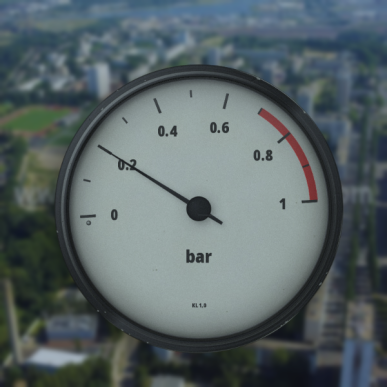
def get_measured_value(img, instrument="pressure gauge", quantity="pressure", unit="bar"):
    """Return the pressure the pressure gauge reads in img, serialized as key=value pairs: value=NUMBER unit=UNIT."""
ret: value=0.2 unit=bar
